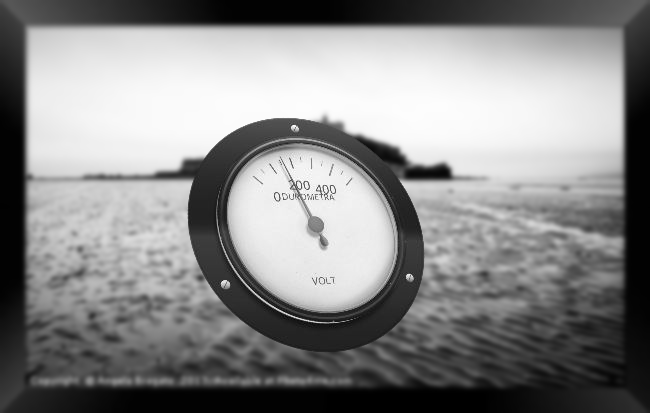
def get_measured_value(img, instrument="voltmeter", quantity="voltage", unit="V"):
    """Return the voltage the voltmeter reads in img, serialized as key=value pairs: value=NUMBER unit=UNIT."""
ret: value=150 unit=V
